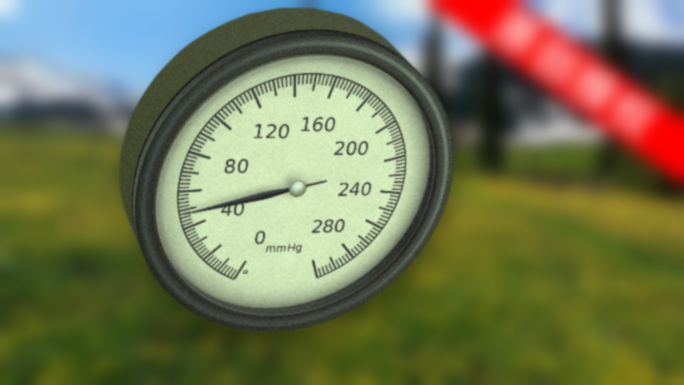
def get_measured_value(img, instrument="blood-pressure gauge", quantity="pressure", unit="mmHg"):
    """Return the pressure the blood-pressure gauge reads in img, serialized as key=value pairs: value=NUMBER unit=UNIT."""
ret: value=50 unit=mmHg
